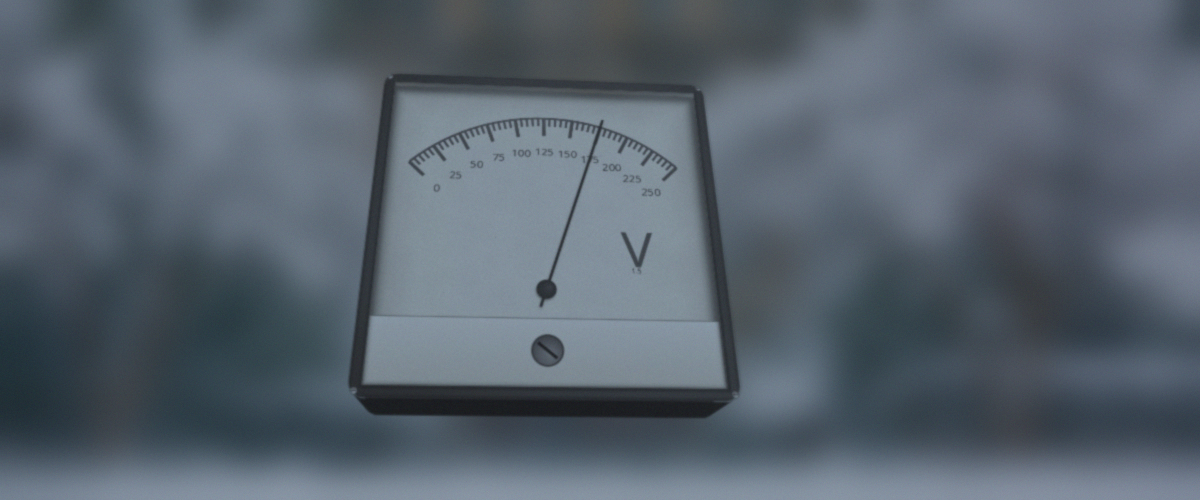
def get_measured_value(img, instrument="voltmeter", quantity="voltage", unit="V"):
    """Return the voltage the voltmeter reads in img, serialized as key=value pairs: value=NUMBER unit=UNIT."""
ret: value=175 unit=V
